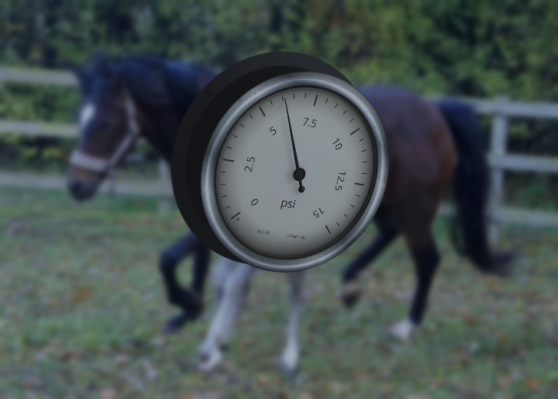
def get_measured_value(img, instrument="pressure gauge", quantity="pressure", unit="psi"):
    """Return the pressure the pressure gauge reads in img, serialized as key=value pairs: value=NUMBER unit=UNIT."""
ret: value=6 unit=psi
